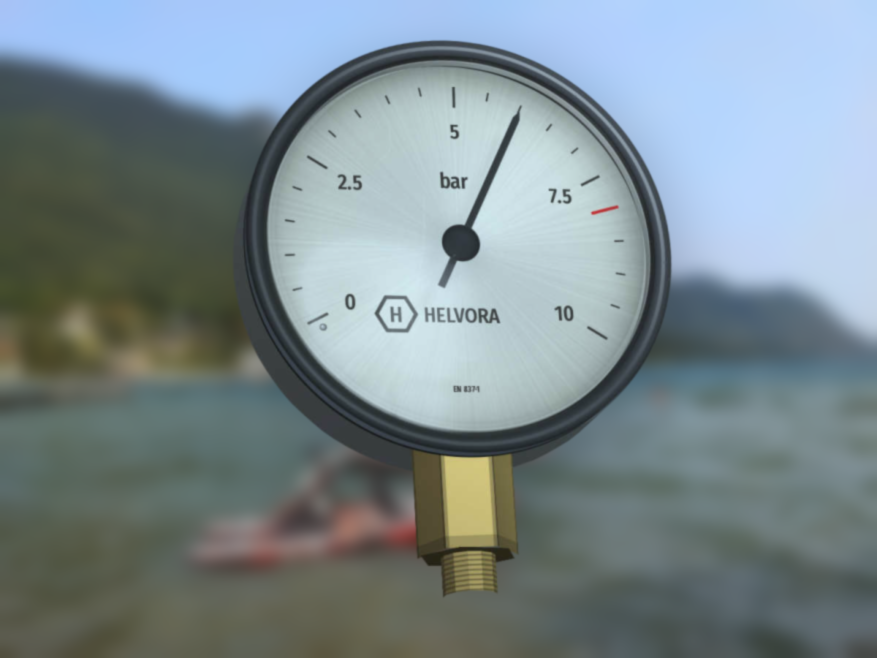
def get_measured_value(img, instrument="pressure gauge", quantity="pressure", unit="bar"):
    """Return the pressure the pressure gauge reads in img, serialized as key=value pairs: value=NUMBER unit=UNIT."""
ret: value=6 unit=bar
